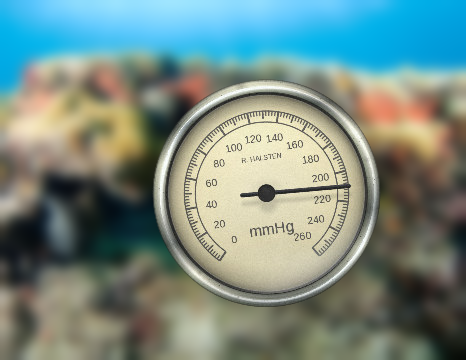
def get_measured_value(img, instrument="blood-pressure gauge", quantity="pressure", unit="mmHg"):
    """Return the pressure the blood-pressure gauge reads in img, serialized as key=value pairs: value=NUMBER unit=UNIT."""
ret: value=210 unit=mmHg
